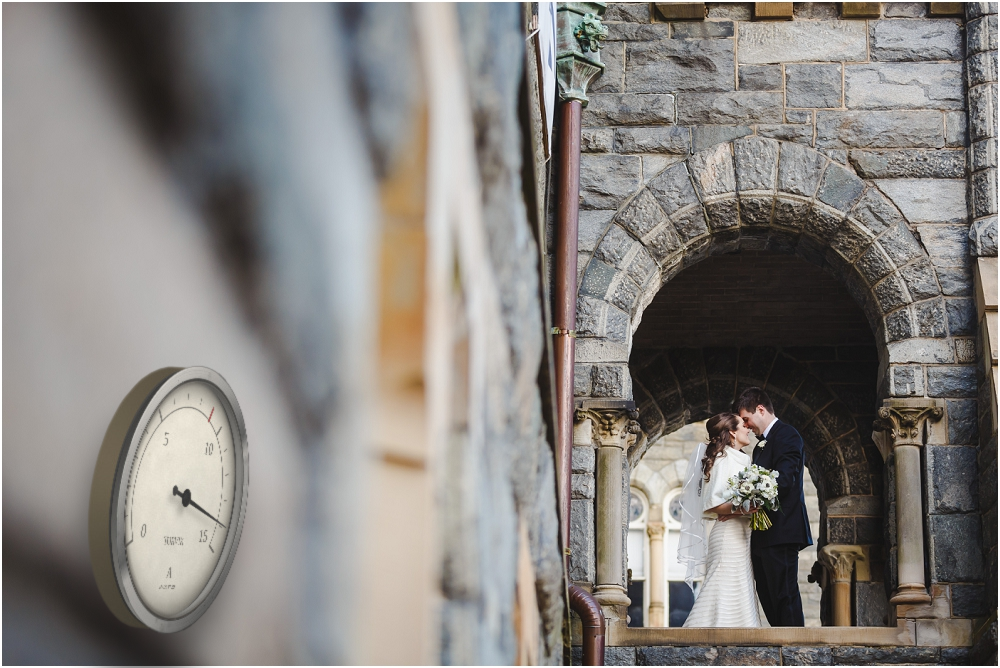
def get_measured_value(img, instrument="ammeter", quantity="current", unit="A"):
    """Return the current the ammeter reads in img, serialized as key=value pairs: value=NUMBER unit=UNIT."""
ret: value=14 unit=A
